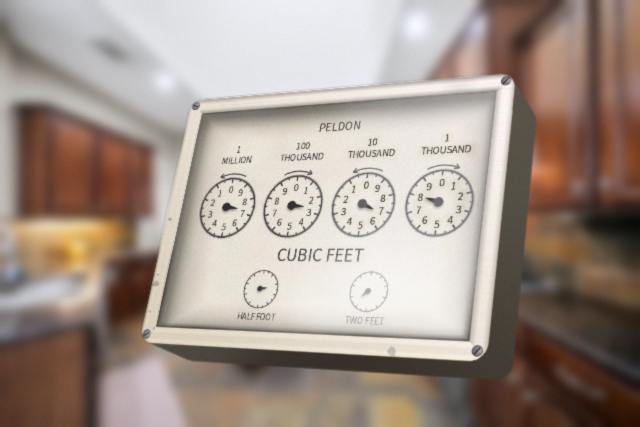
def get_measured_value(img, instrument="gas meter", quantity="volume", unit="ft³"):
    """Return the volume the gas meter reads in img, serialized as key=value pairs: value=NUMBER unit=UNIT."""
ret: value=726800 unit=ft³
